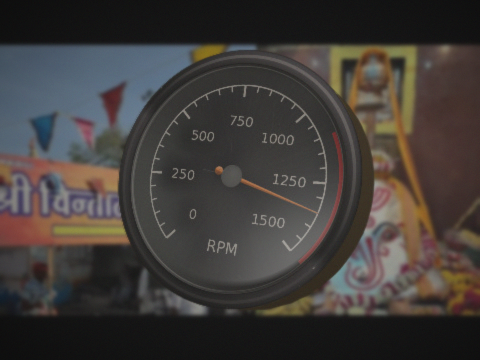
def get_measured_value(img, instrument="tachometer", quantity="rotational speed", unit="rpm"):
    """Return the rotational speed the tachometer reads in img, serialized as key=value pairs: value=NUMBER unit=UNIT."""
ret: value=1350 unit=rpm
